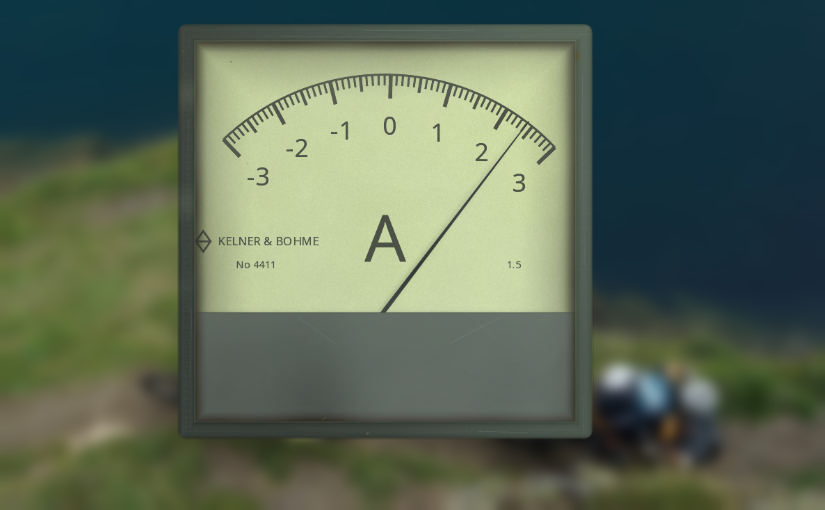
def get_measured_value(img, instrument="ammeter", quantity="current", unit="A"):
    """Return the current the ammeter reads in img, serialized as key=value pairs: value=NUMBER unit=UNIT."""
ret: value=2.4 unit=A
